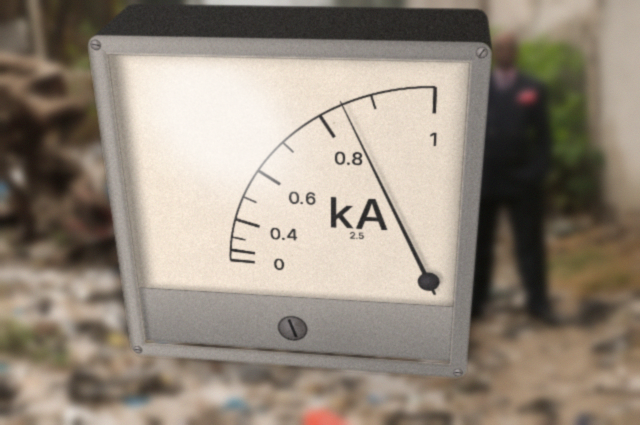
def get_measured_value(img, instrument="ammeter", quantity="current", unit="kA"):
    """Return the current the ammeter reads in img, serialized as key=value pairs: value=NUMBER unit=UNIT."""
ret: value=0.85 unit=kA
